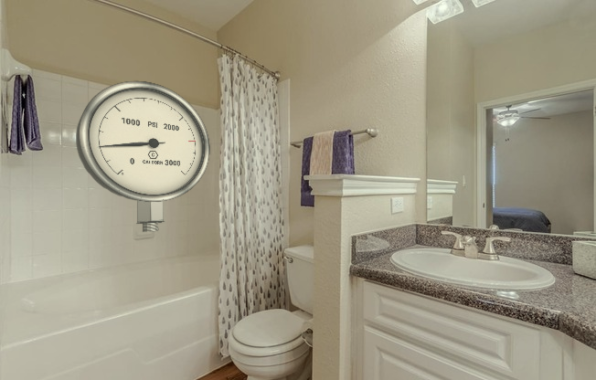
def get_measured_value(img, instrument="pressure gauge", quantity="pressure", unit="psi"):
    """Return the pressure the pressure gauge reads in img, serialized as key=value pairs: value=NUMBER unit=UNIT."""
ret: value=400 unit=psi
